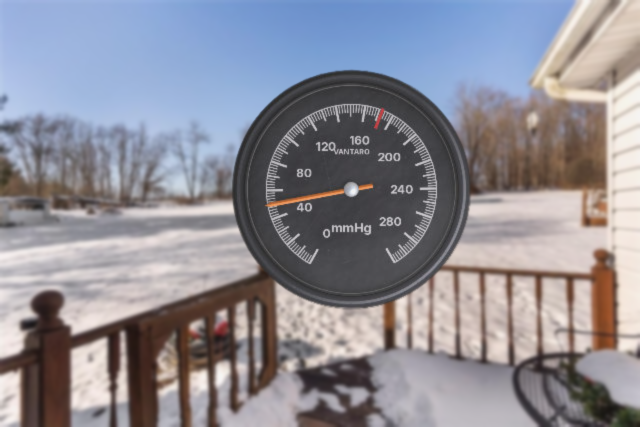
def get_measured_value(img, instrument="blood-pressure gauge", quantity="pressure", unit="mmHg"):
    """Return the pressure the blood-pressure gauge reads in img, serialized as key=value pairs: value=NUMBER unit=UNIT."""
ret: value=50 unit=mmHg
